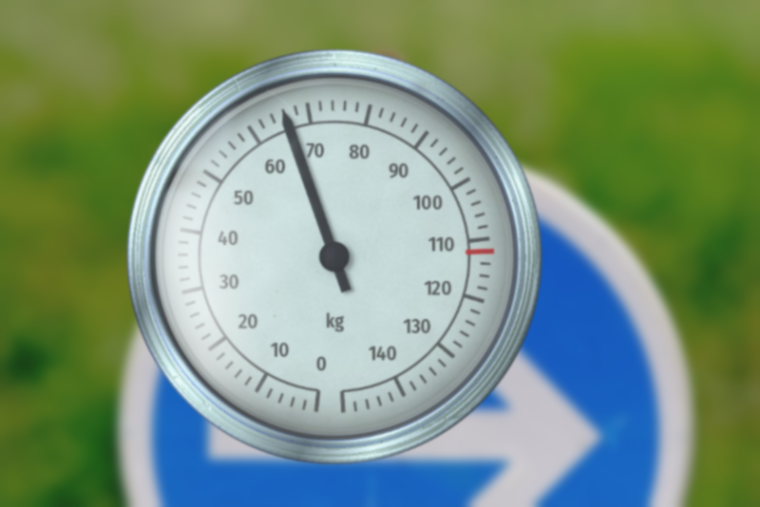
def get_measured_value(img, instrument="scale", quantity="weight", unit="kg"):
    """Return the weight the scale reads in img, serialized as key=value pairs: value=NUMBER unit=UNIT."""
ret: value=66 unit=kg
